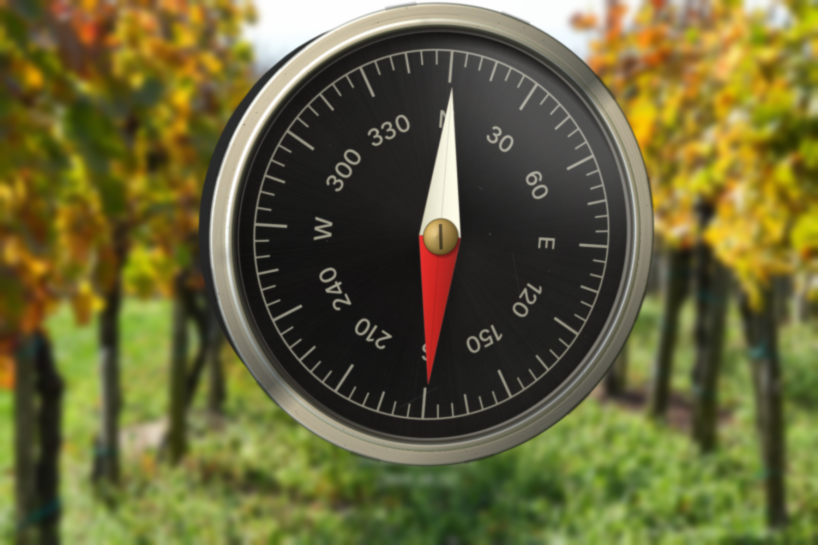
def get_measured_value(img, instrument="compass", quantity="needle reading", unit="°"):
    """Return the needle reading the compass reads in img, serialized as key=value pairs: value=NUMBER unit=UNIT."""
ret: value=180 unit=°
